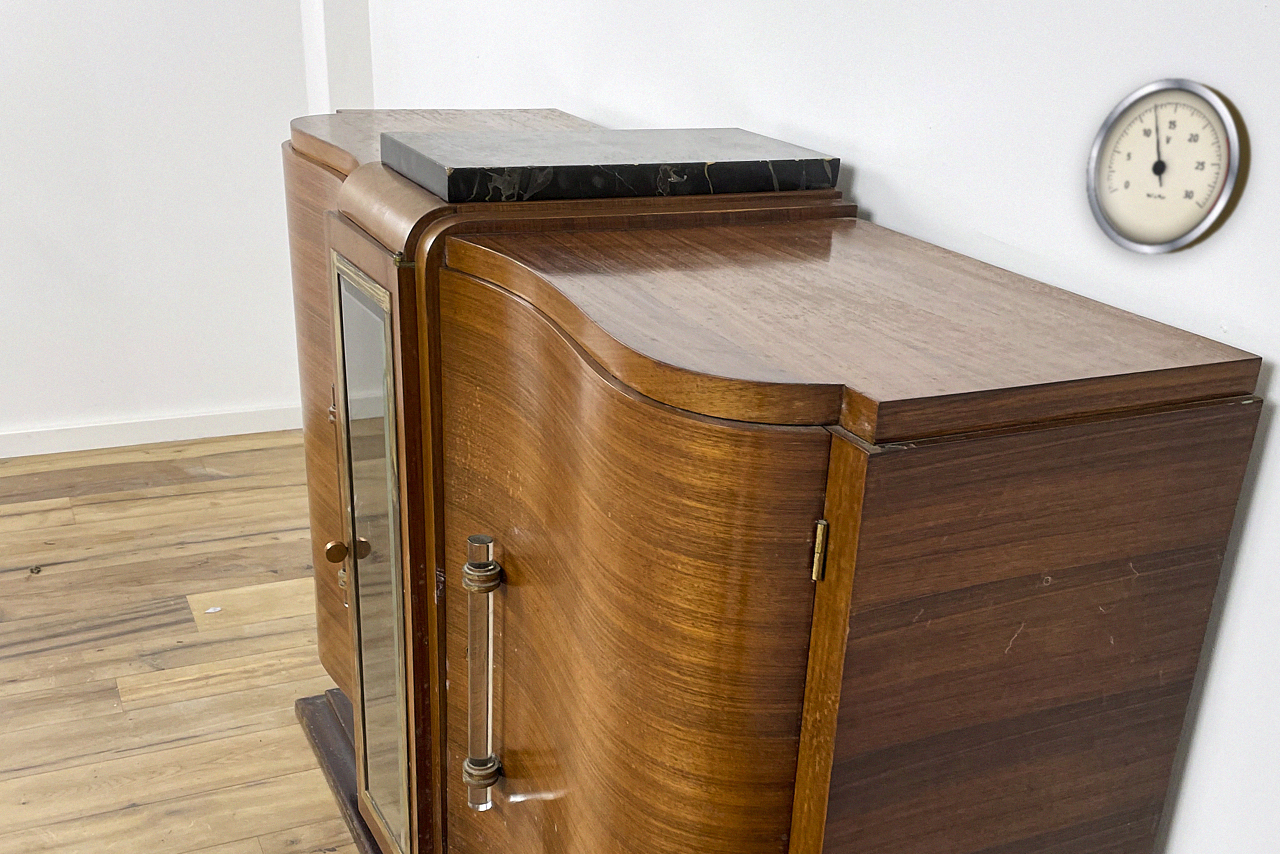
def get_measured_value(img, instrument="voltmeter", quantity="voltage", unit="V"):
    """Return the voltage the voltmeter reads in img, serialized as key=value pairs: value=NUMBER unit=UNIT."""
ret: value=12.5 unit=V
